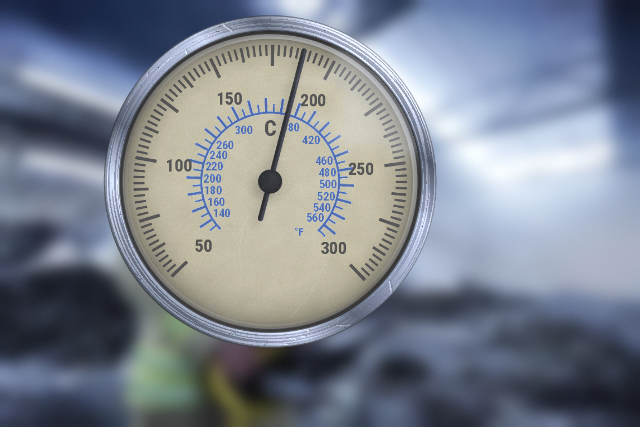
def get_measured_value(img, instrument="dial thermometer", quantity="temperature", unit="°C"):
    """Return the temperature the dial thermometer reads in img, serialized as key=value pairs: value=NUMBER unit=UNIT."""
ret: value=187.5 unit=°C
